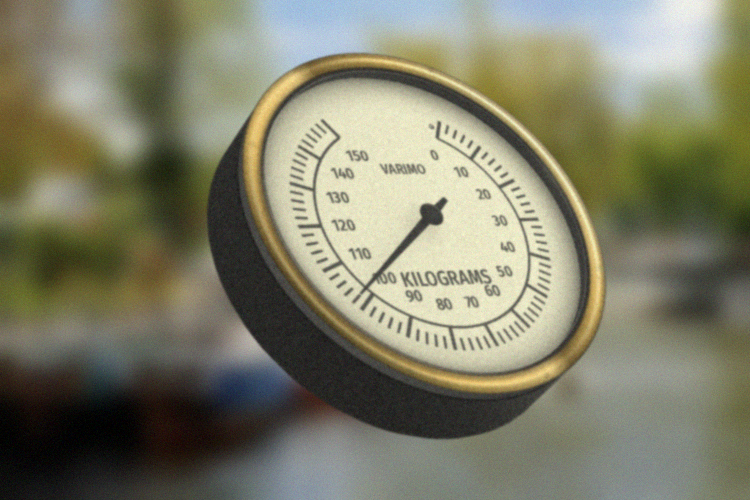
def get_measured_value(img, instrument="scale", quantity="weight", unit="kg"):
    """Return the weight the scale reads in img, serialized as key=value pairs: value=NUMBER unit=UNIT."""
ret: value=102 unit=kg
